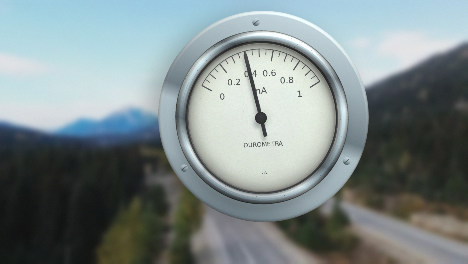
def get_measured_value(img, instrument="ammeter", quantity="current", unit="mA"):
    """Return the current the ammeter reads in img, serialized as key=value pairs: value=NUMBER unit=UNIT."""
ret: value=0.4 unit=mA
